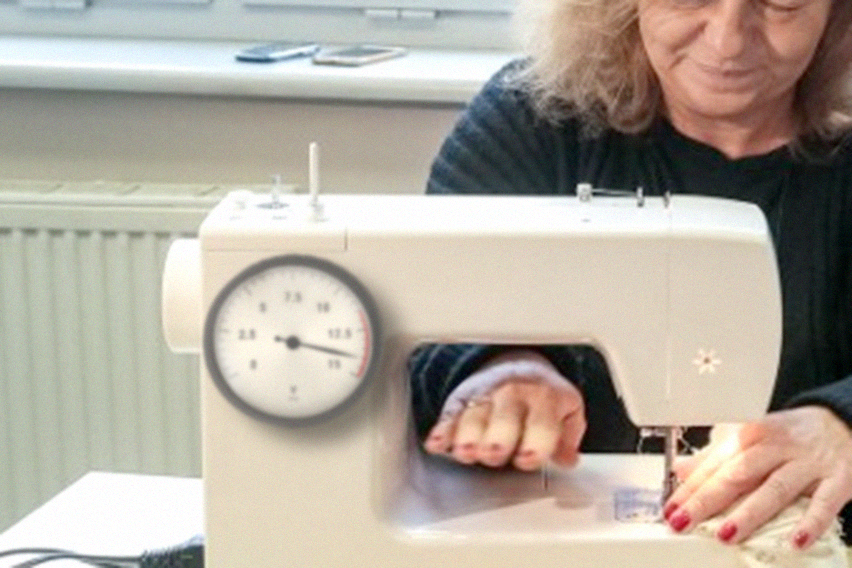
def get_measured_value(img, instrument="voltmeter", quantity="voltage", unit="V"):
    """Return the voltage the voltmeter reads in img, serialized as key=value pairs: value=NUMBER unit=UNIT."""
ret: value=14 unit=V
